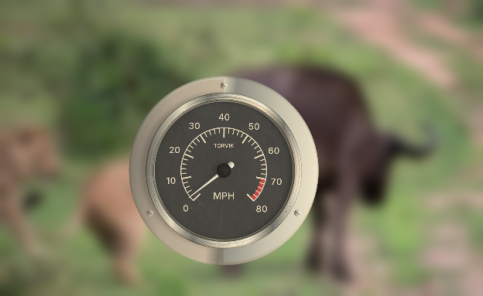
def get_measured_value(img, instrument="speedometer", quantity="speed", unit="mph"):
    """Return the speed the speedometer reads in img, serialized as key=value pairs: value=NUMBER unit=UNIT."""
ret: value=2 unit=mph
